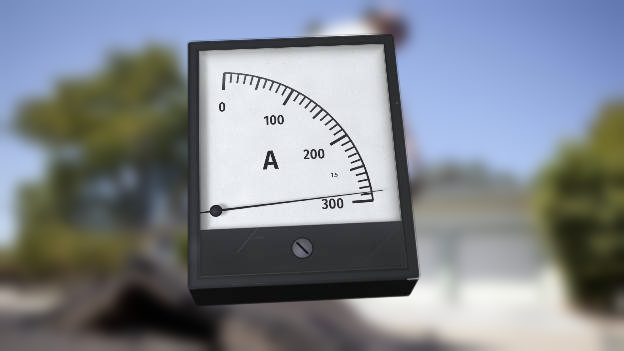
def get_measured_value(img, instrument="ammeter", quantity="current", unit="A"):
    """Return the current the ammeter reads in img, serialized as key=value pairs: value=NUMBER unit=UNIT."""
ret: value=290 unit=A
